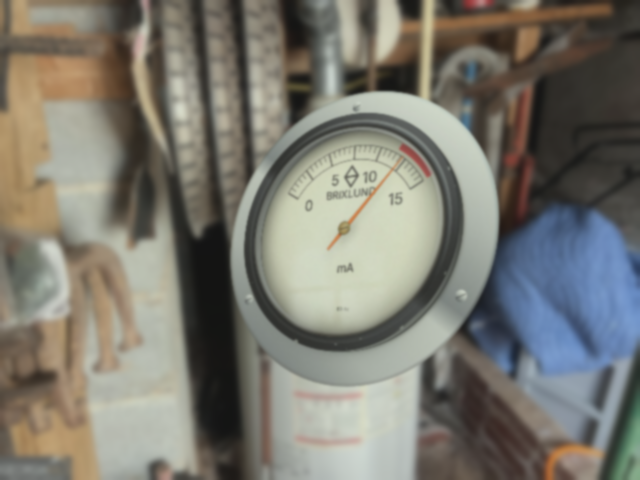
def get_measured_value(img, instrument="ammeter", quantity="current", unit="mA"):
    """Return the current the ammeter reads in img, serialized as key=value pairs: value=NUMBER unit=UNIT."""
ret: value=12.5 unit=mA
